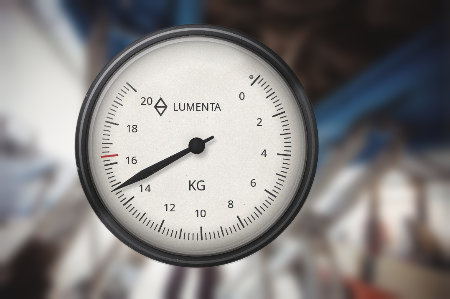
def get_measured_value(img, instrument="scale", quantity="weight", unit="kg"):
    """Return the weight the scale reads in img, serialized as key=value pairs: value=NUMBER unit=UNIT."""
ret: value=14.8 unit=kg
